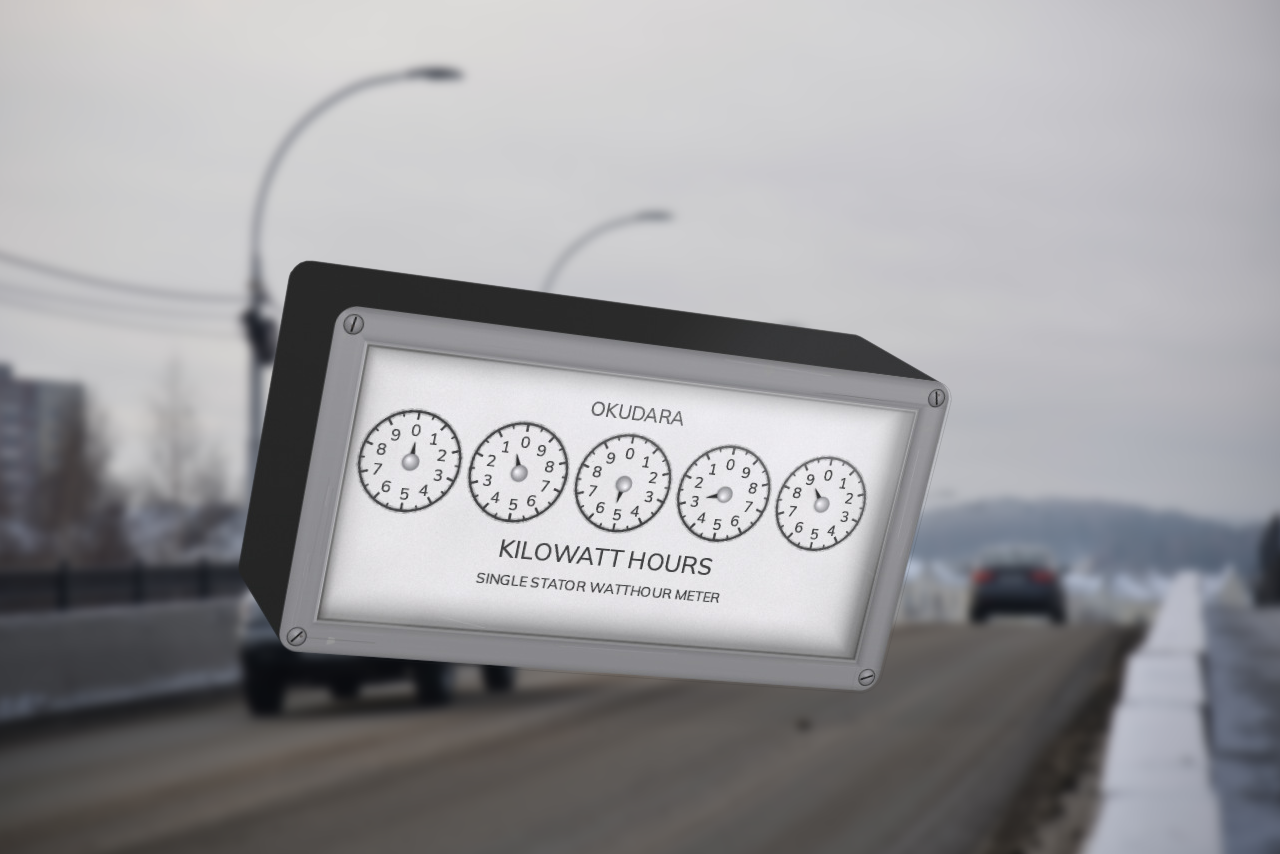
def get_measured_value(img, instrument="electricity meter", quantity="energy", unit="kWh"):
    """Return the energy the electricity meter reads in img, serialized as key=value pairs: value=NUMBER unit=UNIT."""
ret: value=529 unit=kWh
